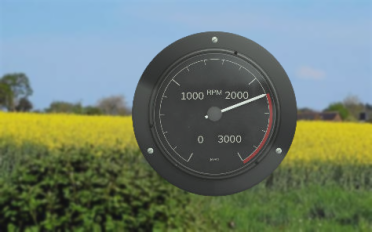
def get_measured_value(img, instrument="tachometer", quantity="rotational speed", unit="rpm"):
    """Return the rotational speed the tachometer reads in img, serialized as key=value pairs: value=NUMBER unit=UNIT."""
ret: value=2200 unit=rpm
